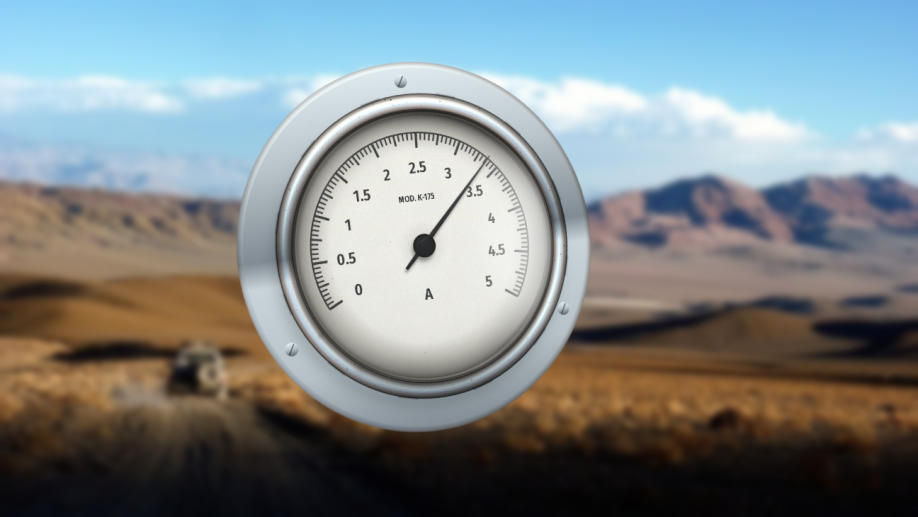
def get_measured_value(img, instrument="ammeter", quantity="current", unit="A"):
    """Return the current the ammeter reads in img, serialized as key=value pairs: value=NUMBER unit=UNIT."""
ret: value=3.35 unit=A
